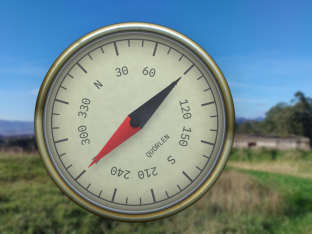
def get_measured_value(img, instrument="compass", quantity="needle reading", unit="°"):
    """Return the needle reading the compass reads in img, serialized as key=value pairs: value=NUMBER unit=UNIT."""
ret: value=270 unit=°
